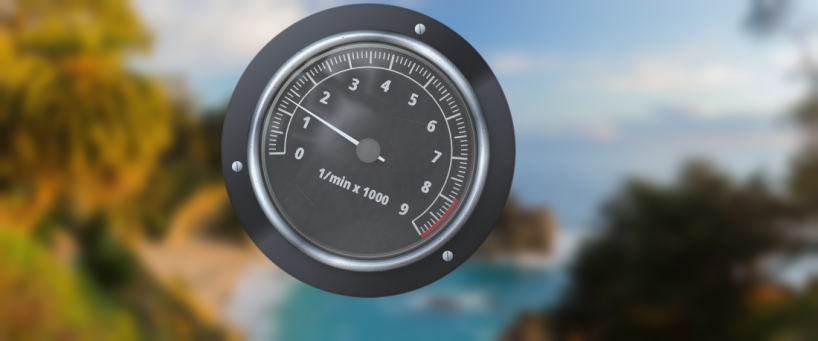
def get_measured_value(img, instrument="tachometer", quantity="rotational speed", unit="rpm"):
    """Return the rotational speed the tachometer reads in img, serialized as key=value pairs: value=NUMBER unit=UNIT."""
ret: value=1300 unit=rpm
